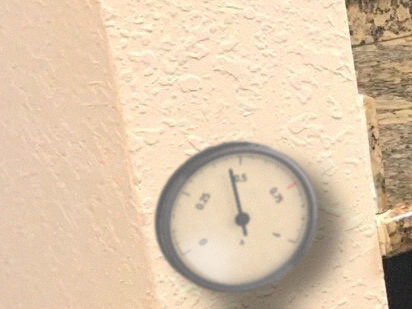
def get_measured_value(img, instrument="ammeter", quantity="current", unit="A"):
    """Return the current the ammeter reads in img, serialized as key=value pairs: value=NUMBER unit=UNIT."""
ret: value=0.45 unit=A
